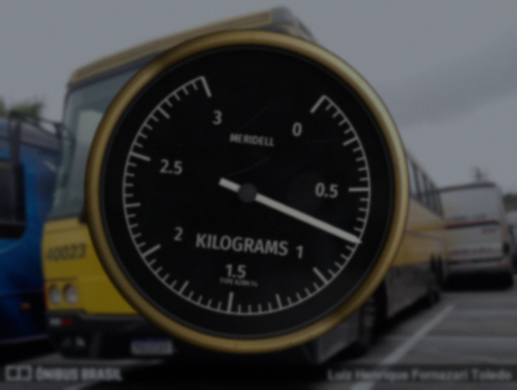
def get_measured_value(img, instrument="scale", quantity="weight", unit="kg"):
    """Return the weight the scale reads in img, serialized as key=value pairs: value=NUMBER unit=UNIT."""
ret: value=0.75 unit=kg
